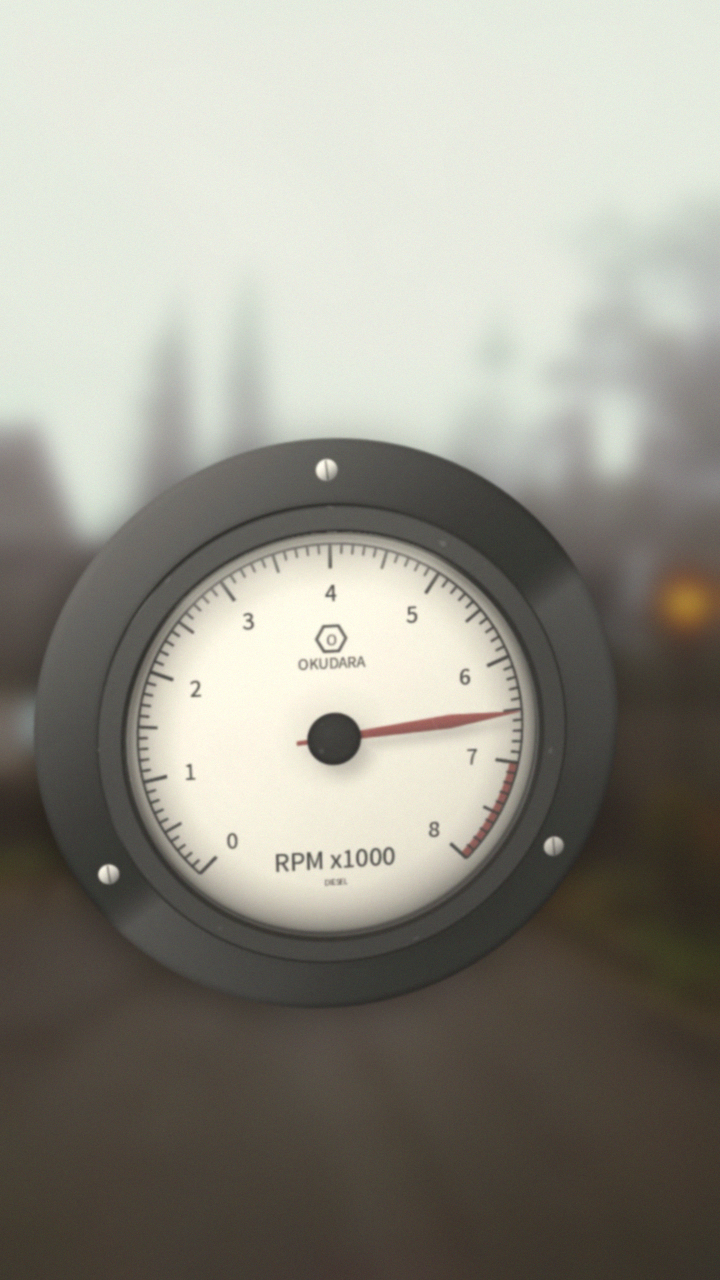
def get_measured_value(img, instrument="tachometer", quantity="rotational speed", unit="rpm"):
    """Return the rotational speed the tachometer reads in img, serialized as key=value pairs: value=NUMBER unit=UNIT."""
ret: value=6500 unit=rpm
